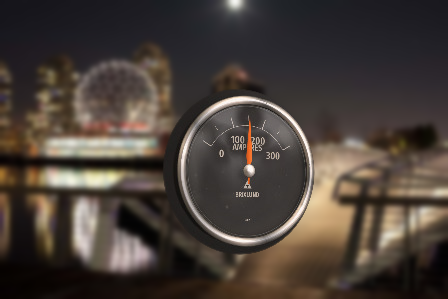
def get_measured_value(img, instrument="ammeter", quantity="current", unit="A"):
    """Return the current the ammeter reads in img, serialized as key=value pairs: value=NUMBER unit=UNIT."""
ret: value=150 unit=A
